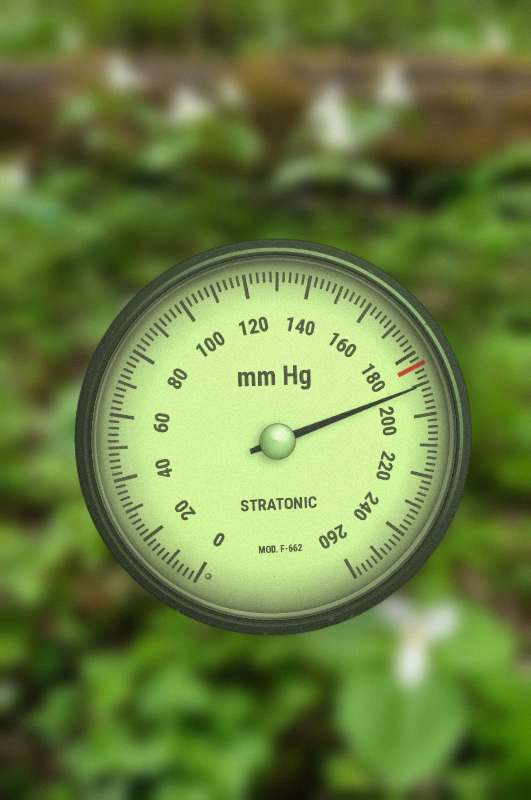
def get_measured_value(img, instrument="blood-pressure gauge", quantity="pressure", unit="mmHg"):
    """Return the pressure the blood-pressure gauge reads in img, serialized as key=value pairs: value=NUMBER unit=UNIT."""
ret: value=190 unit=mmHg
